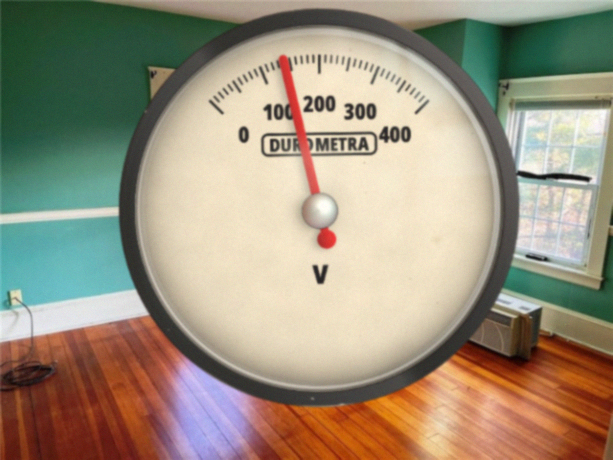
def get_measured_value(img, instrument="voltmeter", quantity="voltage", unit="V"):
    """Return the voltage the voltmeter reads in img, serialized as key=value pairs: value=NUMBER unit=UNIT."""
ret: value=140 unit=V
